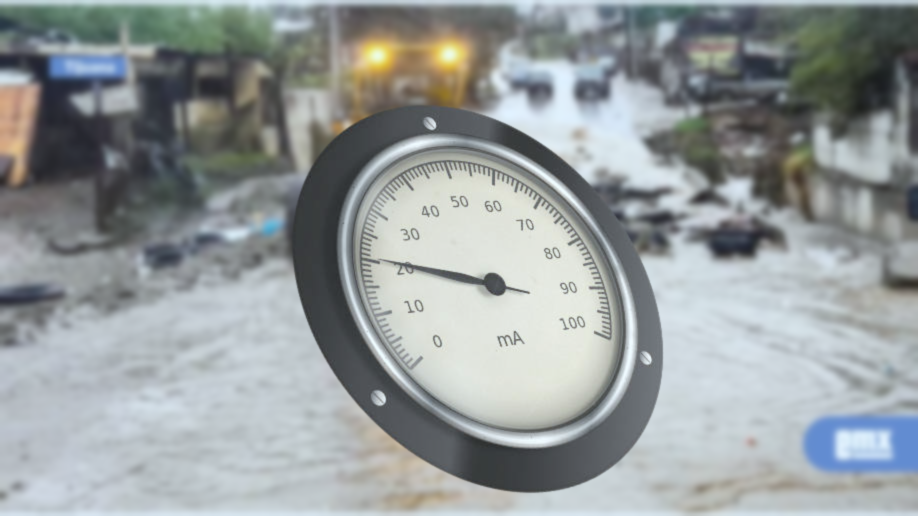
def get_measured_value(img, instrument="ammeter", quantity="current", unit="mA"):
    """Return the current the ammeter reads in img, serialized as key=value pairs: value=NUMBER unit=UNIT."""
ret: value=20 unit=mA
